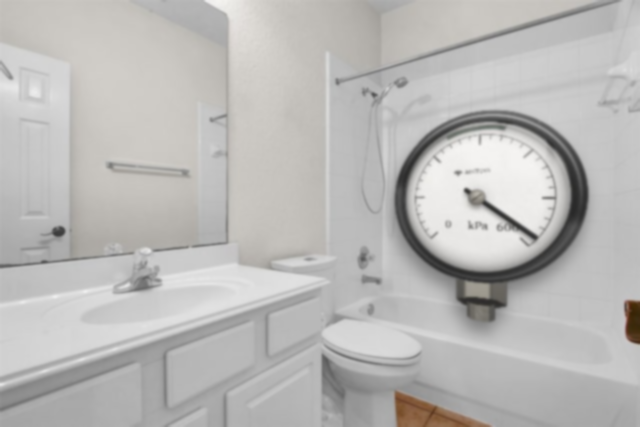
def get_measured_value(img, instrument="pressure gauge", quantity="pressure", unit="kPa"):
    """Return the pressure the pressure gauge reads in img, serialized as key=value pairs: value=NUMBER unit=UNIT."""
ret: value=580 unit=kPa
